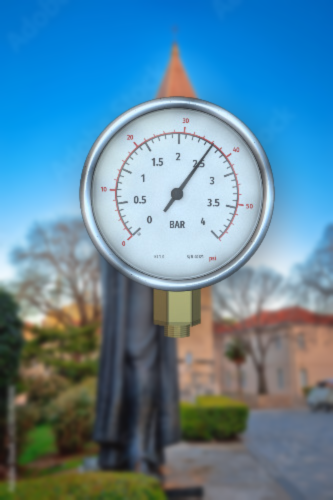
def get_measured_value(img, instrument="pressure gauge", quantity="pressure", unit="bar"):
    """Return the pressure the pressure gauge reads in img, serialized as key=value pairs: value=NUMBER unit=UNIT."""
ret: value=2.5 unit=bar
